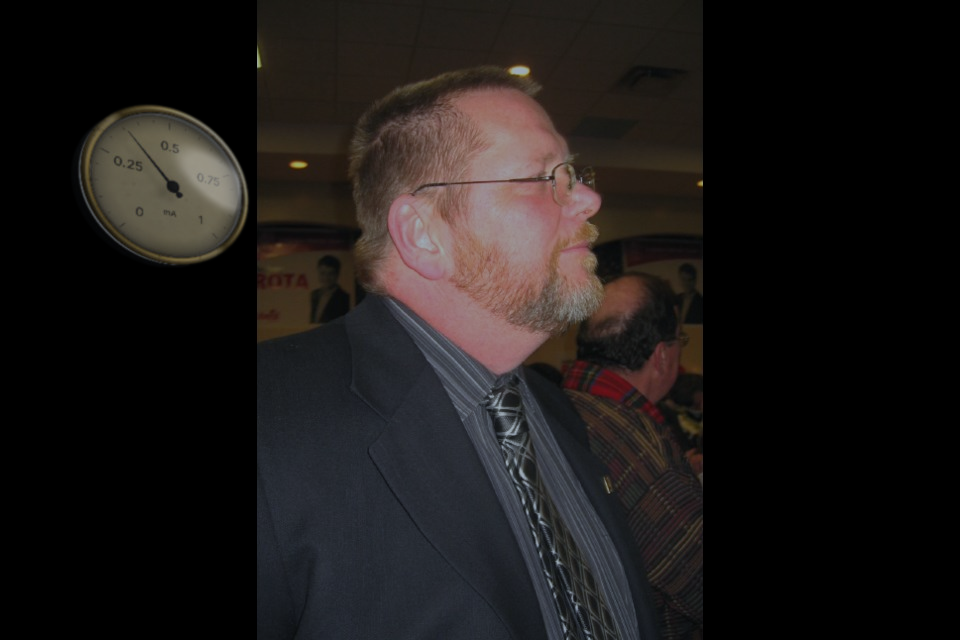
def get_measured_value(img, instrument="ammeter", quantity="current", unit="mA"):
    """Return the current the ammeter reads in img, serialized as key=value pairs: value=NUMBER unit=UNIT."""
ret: value=0.35 unit=mA
